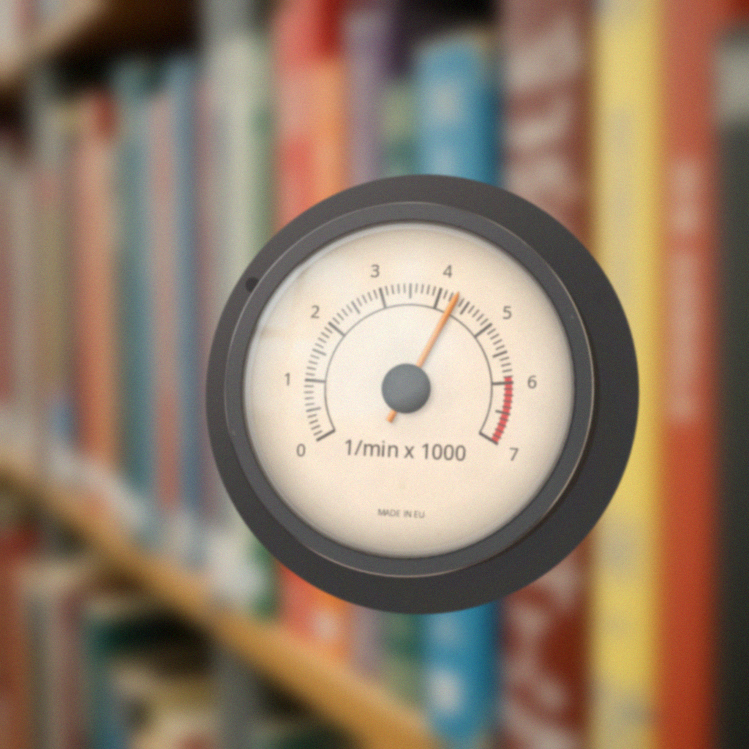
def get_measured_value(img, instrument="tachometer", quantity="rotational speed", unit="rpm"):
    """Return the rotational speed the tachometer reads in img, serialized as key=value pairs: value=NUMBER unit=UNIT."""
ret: value=4300 unit=rpm
